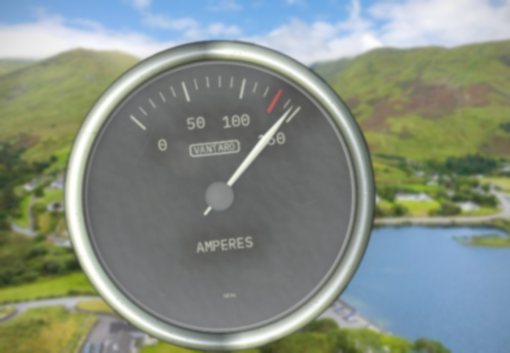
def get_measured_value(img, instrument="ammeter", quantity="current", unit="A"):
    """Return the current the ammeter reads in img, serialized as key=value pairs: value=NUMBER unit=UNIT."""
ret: value=145 unit=A
